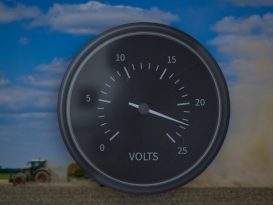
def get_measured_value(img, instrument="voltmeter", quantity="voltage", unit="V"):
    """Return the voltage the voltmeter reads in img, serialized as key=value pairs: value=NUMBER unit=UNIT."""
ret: value=22.5 unit=V
